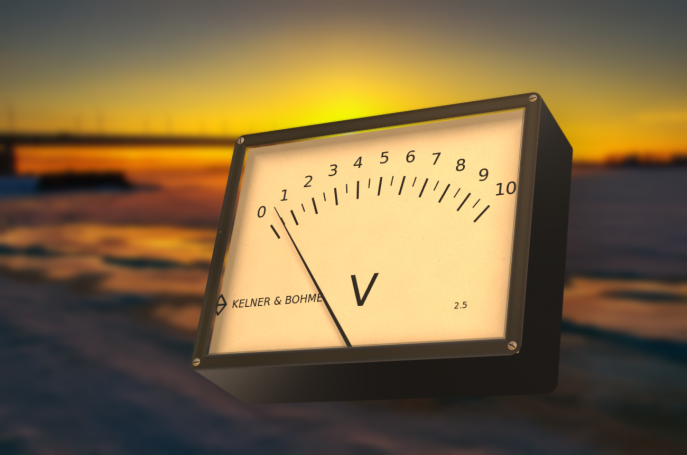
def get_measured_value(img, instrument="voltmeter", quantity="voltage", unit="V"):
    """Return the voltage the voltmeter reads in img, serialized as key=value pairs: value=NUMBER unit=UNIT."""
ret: value=0.5 unit=V
